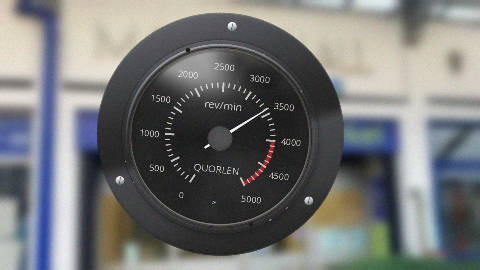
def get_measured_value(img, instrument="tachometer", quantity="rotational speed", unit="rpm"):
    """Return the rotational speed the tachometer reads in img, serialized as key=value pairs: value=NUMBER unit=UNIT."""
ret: value=3400 unit=rpm
